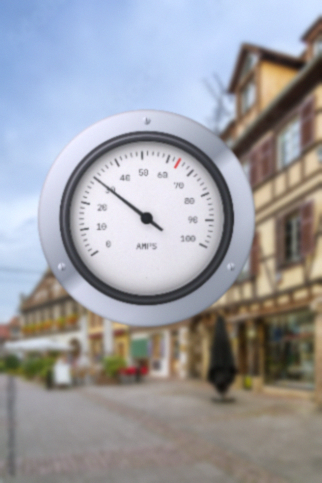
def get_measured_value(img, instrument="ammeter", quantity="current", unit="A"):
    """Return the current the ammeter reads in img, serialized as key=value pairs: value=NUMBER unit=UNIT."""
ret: value=30 unit=A
